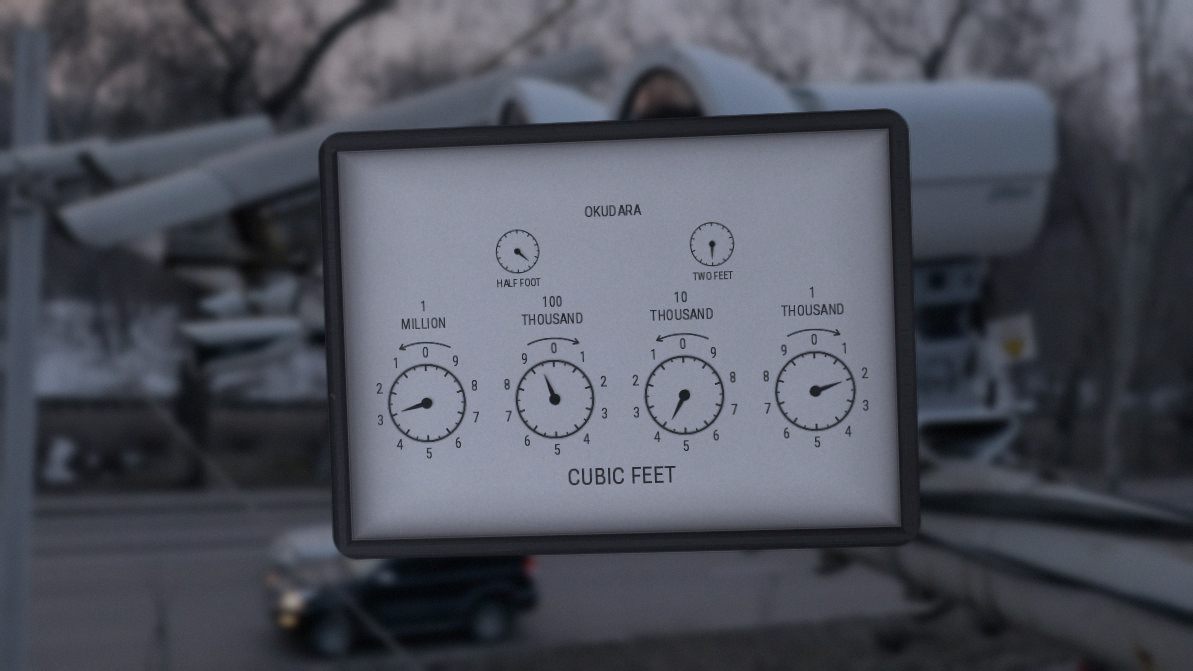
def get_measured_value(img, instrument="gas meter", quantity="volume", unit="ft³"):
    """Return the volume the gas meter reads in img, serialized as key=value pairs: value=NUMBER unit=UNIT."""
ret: value=294200 unit=ft³
